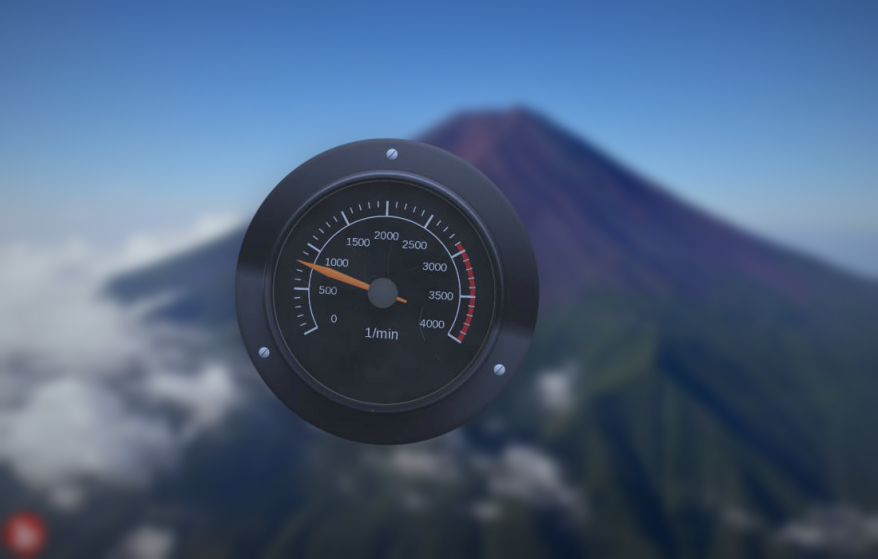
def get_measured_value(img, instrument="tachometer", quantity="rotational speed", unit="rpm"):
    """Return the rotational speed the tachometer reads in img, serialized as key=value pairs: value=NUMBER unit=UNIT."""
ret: value=800 unit=rpm
